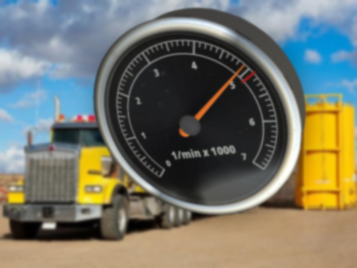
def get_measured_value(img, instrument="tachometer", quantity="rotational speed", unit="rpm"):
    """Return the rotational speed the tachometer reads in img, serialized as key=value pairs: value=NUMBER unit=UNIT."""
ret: value=4900 unit=rpm
